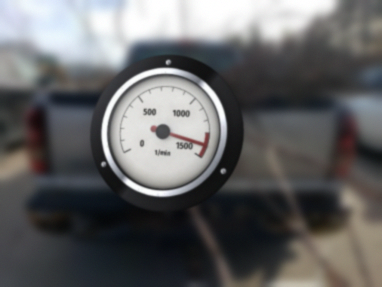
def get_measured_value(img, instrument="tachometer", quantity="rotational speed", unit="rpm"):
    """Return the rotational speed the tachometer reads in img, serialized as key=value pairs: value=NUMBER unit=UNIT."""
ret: value=1400 unit=rpm
